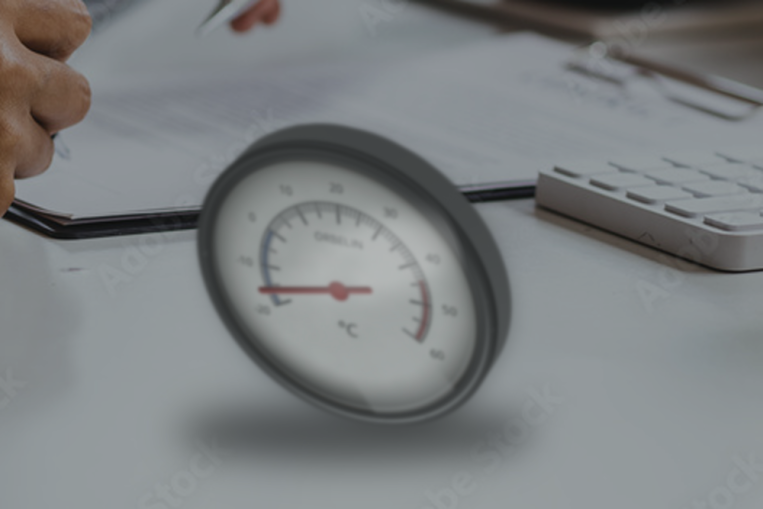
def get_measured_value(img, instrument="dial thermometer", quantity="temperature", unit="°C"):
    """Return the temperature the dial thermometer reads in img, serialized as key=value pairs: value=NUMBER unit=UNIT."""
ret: value=-15 unit=°C
